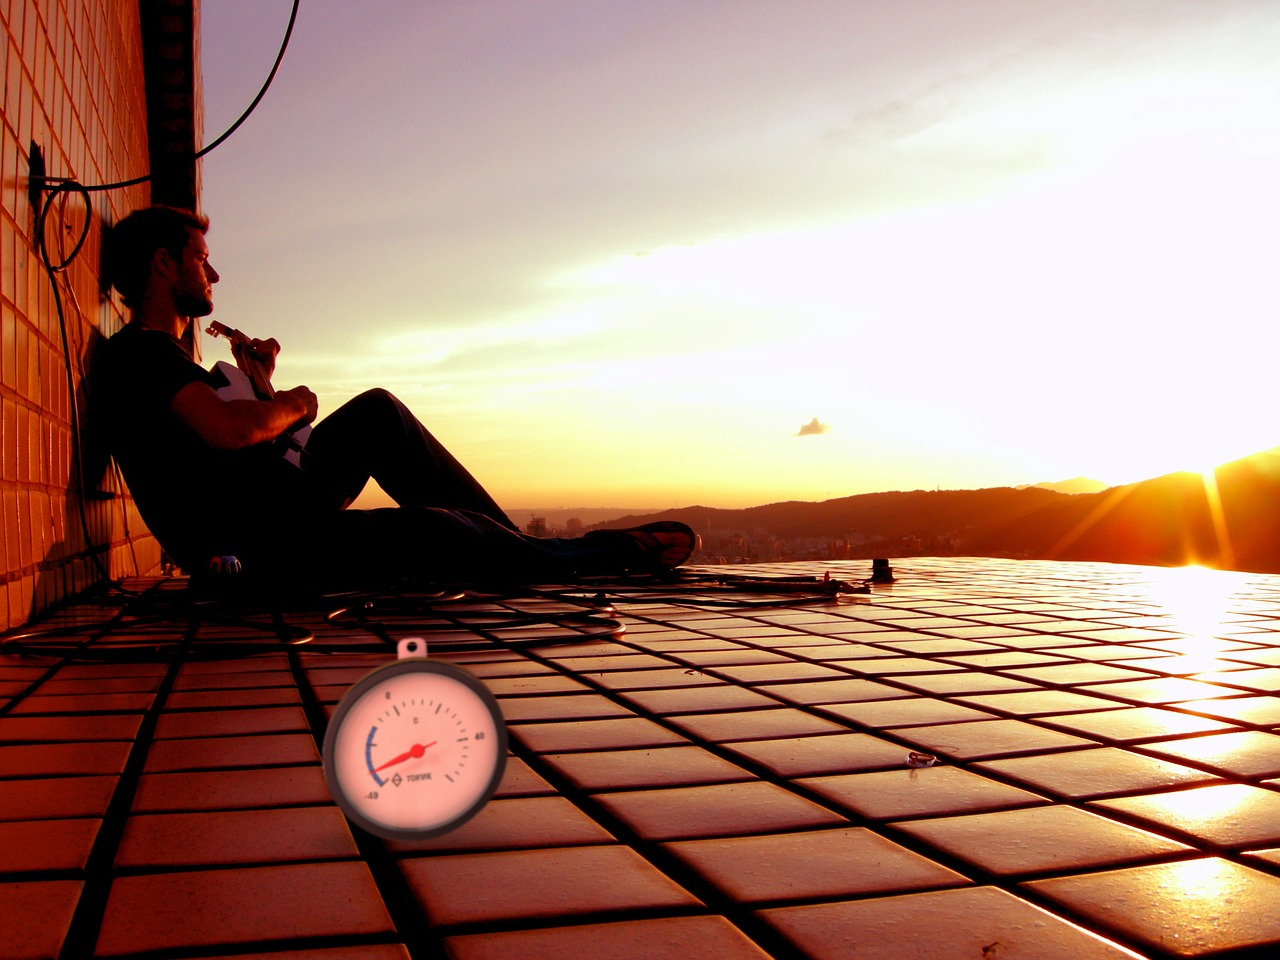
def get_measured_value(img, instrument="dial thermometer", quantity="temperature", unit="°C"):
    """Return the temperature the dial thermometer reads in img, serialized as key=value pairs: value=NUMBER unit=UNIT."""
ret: value=-32 unit=°C
